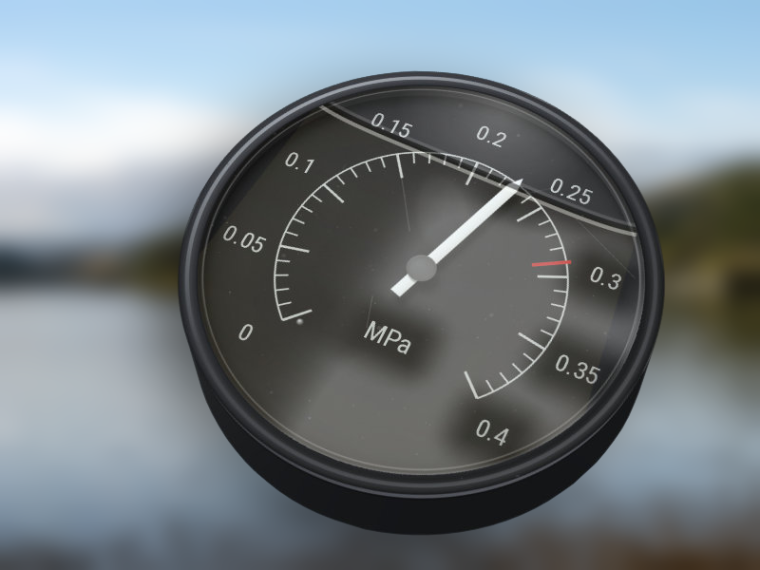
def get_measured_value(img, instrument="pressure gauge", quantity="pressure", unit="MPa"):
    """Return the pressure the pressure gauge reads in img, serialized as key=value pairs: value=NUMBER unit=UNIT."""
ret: value=0.23 unit=MPa
